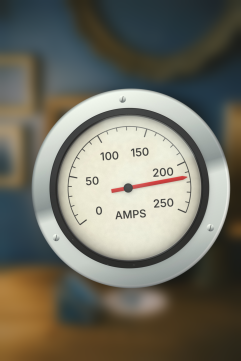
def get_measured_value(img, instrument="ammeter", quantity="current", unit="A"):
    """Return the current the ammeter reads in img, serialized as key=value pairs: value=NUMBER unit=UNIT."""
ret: value=215 unit=A
